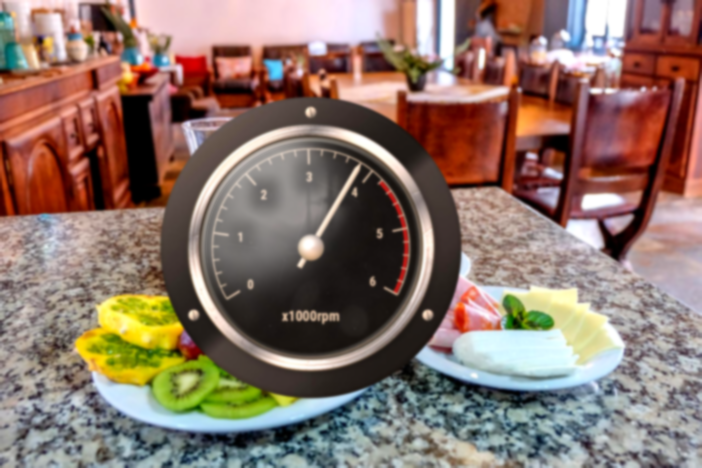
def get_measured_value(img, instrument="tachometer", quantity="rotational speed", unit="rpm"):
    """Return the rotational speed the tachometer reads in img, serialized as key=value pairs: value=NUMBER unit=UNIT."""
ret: value=3800 unit=rpm
